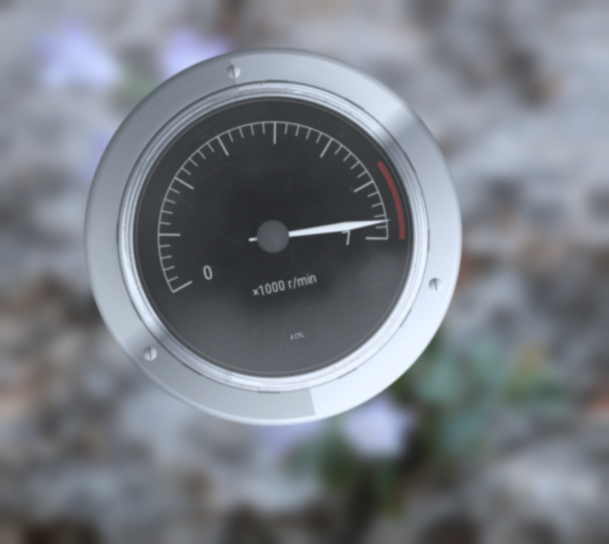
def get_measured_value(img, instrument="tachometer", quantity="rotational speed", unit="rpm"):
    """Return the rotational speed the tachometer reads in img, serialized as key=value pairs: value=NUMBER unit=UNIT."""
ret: value=6700 unit=rpm
